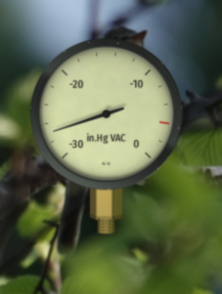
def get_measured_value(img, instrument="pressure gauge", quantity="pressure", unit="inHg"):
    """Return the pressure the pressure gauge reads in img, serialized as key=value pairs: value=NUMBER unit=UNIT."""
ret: value=-27 unit=inHg
